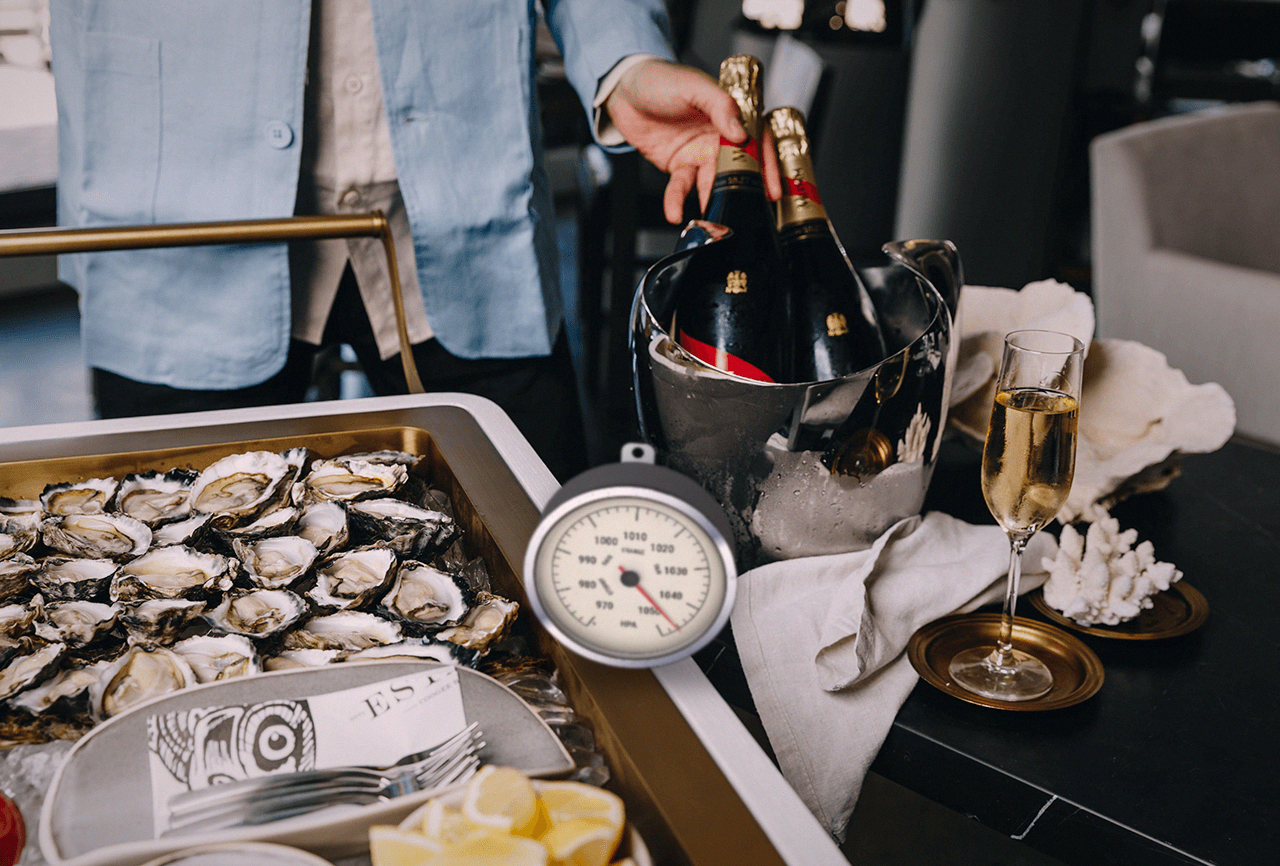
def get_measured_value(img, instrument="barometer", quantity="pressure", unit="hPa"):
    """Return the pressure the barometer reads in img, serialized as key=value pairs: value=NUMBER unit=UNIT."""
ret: value=1046 unit=hPa
